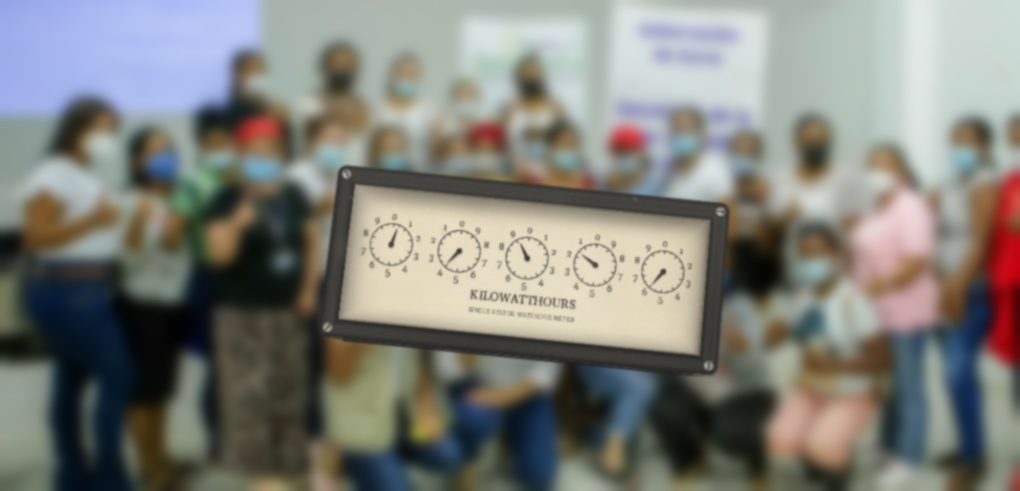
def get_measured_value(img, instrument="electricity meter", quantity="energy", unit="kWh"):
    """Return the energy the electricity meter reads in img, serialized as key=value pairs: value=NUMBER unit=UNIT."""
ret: value=3916 unit=kWh
